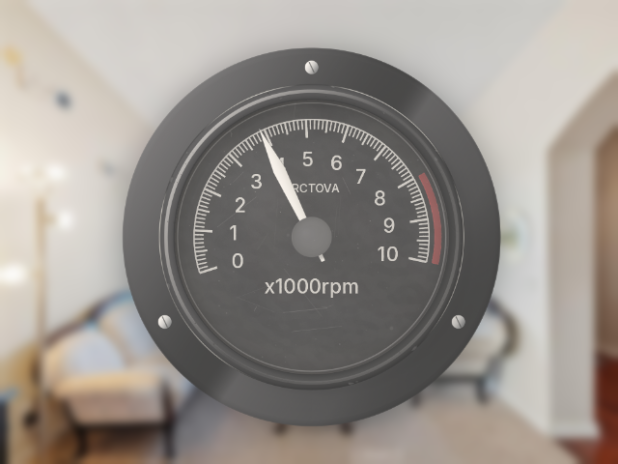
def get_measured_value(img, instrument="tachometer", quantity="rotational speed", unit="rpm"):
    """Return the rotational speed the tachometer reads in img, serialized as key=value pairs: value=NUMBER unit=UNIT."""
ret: value=3900 unit=rpm
